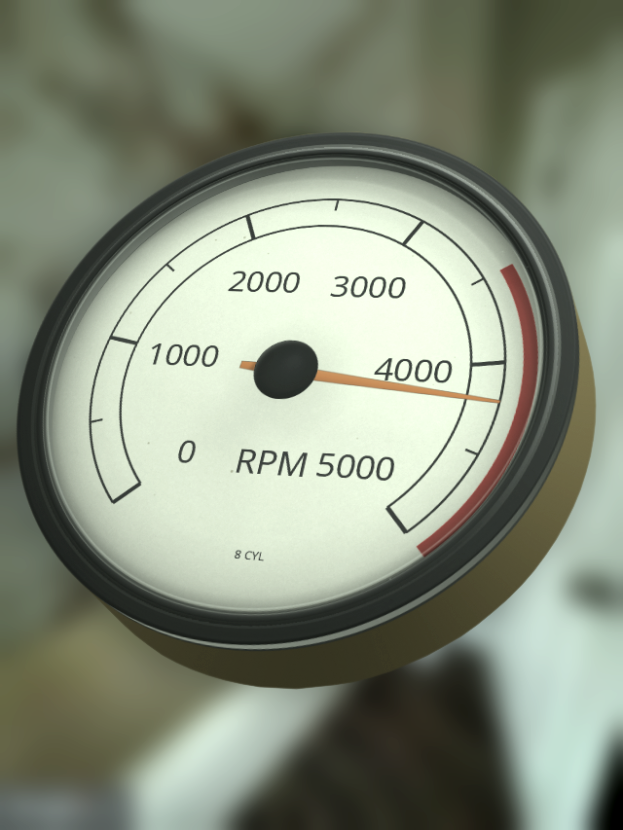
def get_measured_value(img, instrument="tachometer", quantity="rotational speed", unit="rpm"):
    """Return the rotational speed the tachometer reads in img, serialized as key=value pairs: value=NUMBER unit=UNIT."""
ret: value=4250 unit=rpm
